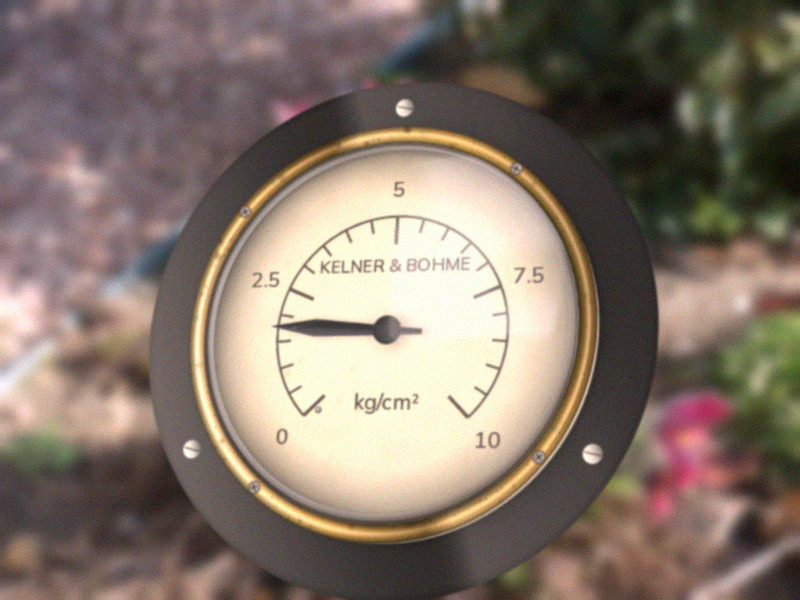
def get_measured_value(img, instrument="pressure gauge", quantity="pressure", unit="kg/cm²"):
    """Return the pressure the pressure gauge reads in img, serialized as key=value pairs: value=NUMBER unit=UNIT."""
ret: value=1.75 unit=kg/cm²
